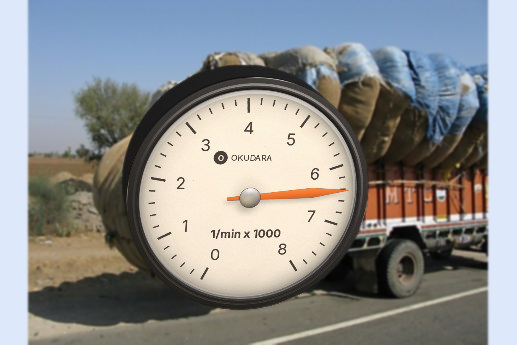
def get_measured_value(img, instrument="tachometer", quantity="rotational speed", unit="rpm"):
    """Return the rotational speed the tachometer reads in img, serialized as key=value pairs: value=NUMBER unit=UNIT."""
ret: value=6400 unit=rpm
